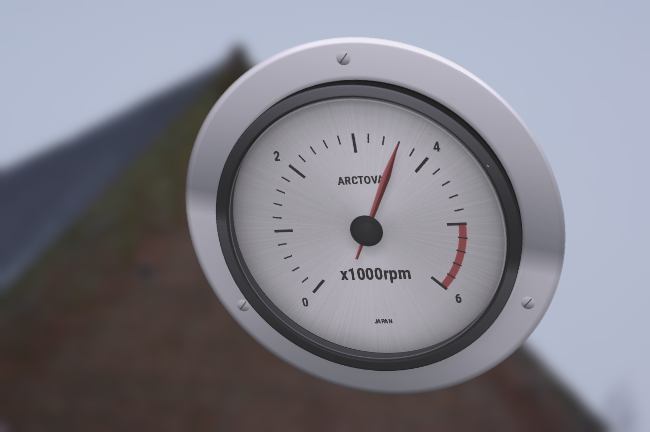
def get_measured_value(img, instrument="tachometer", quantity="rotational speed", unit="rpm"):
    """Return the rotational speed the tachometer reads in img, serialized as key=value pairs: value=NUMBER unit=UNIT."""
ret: value=3600 unit=rpm
